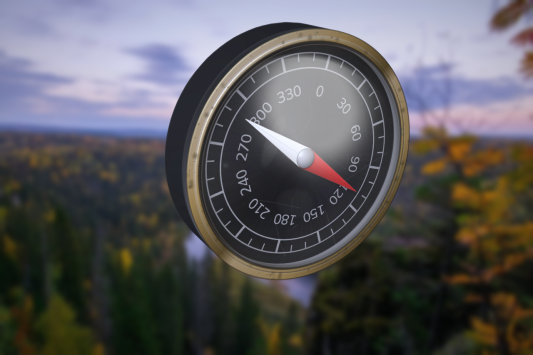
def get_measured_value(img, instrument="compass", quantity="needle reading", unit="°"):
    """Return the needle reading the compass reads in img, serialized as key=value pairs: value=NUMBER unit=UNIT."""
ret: value=110 unit=°
